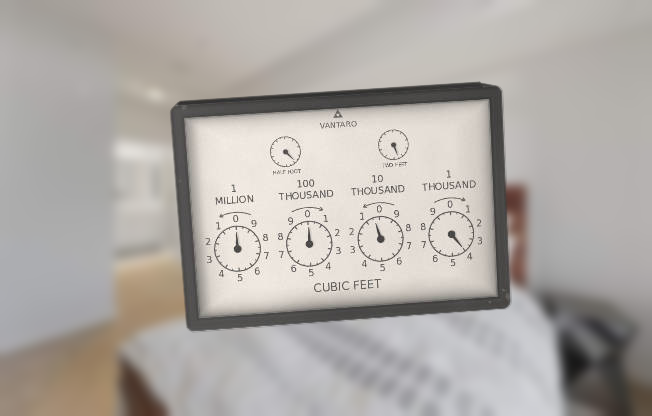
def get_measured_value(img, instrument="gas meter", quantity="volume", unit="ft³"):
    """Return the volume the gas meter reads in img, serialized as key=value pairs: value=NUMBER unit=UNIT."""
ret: value=400 unit=ft³
